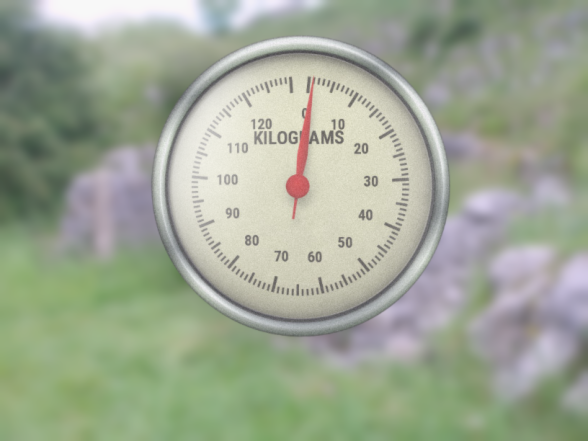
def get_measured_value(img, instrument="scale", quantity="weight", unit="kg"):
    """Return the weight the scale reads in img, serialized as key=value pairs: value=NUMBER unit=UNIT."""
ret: value=1 unit=kg
